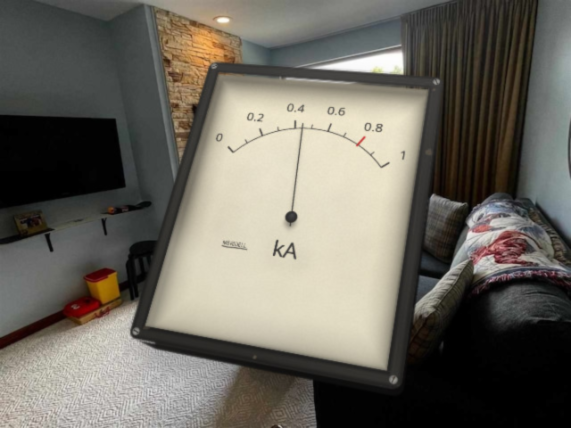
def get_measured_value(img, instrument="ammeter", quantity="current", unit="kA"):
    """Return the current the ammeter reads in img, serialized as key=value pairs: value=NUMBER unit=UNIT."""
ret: value=0.45 unit=kA
